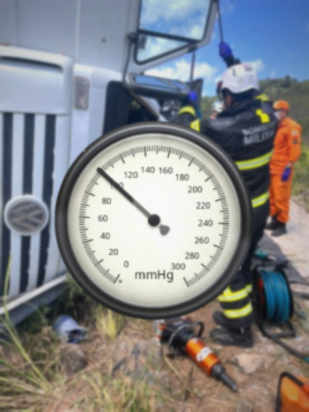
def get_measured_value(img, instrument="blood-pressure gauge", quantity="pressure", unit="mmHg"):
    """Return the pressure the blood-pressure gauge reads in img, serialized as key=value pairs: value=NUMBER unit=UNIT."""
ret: value=100 unit=mmHg
